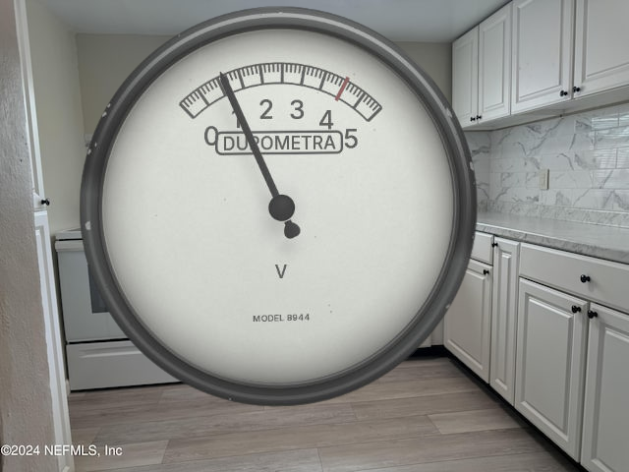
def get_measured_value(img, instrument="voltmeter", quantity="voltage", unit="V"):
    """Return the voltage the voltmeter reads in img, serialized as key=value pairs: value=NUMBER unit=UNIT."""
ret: value=1.1 unit=V
